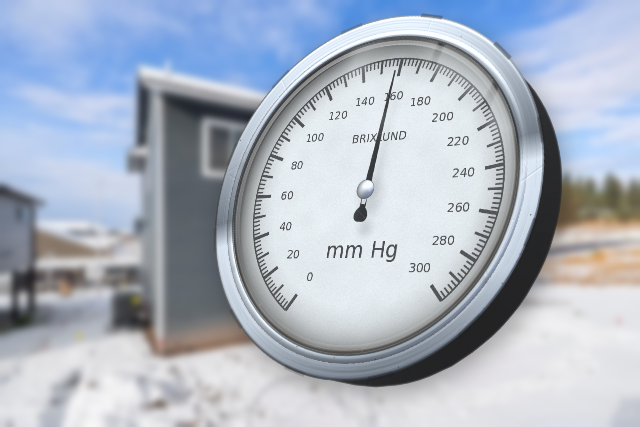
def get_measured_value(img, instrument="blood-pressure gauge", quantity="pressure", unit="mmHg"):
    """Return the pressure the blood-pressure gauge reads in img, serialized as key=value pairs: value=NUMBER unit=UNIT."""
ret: value=160 unit=mmHg
